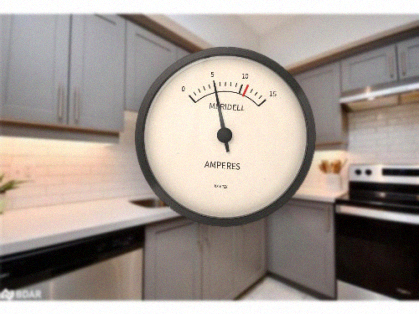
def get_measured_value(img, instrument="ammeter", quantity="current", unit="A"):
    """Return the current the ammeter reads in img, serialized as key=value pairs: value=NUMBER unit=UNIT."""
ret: value=5 unit=A
